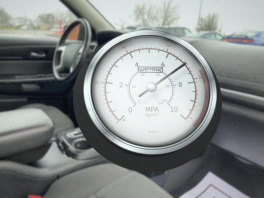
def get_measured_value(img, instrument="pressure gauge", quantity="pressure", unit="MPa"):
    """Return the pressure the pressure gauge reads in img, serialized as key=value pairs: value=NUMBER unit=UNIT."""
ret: value=7 unit=MPa
